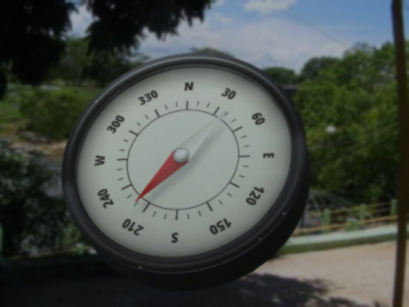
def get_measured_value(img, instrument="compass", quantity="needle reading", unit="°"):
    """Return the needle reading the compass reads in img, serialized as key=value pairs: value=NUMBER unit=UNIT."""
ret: value=220 unit=°
